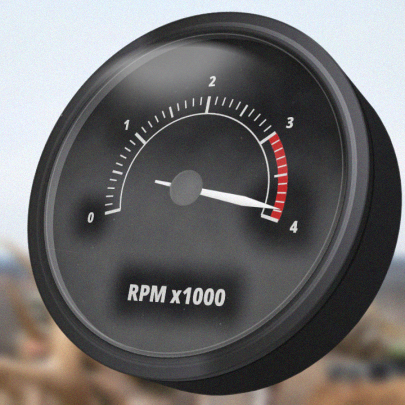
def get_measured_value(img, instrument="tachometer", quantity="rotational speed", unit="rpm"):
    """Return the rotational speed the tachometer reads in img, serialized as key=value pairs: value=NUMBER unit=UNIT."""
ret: value=3900 unit=rpm
